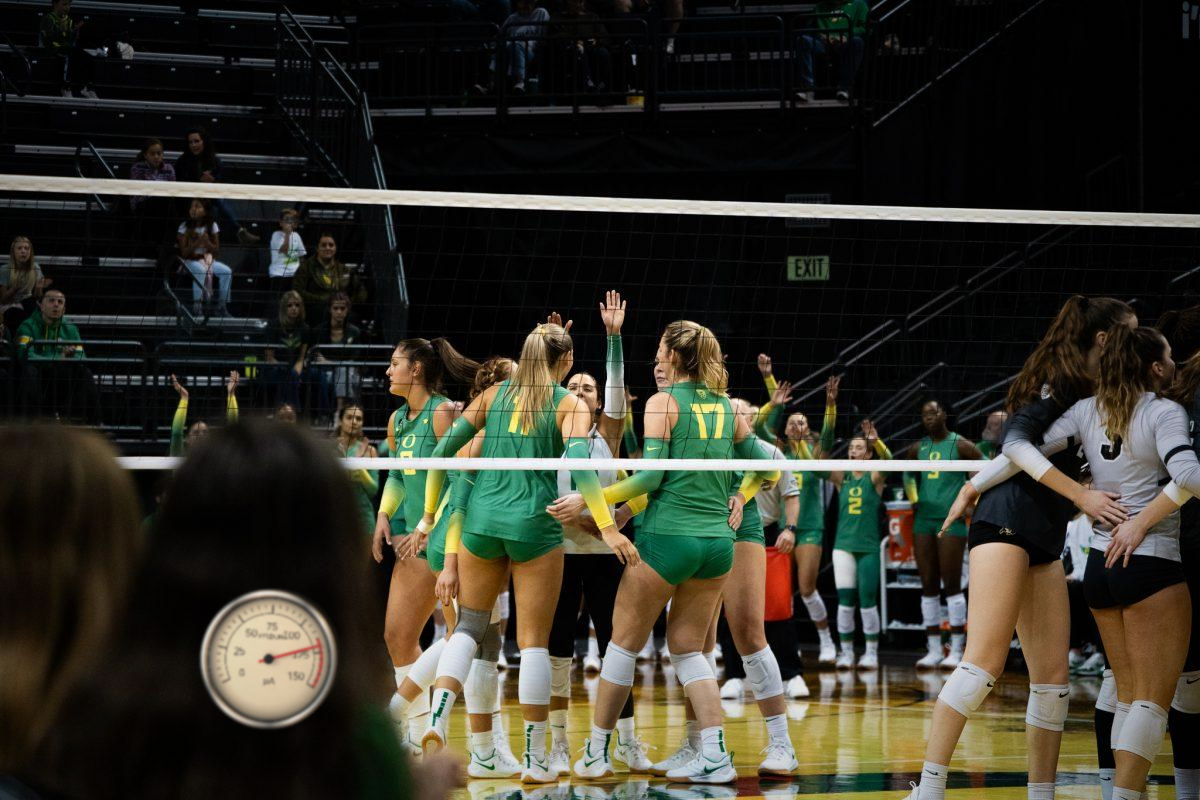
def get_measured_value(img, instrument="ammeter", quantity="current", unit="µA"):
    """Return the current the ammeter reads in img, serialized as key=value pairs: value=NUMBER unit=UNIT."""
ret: value=120 unit=µA
